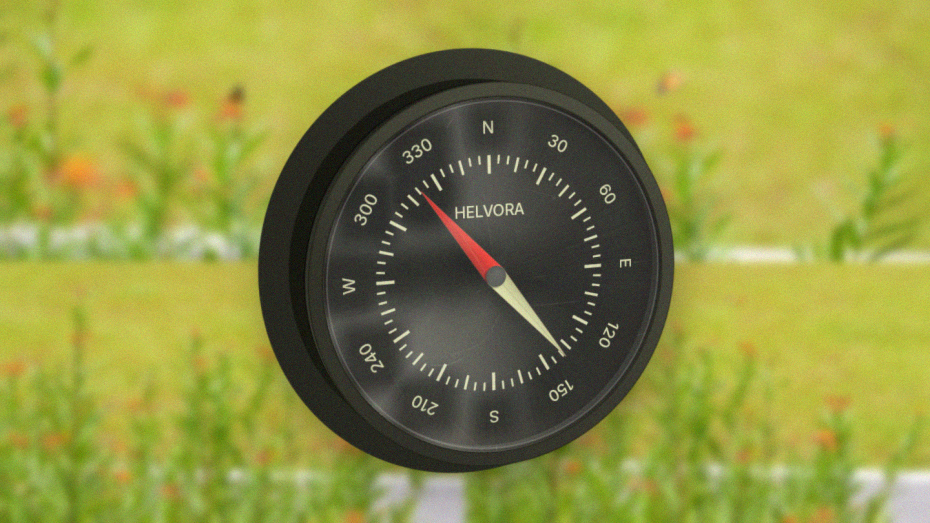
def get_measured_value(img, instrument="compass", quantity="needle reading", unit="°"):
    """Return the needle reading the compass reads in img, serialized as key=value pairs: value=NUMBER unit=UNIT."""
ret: value=320 unit=°
